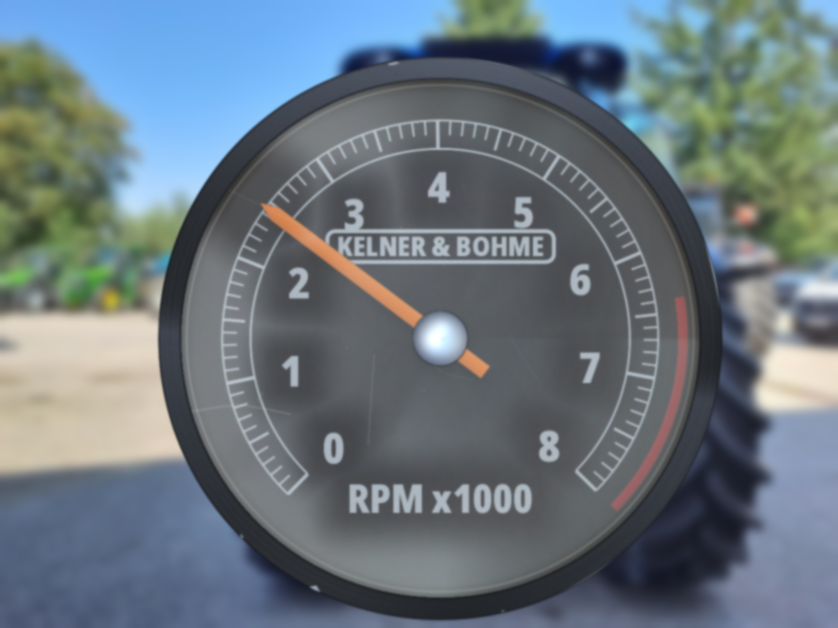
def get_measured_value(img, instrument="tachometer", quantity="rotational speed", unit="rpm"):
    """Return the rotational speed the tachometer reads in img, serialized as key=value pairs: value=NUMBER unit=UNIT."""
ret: value=2450 unit=rpm
